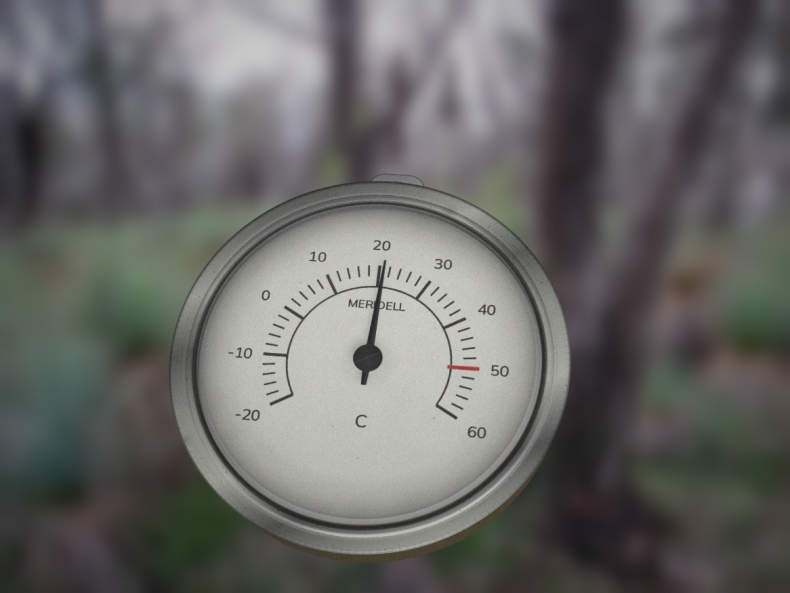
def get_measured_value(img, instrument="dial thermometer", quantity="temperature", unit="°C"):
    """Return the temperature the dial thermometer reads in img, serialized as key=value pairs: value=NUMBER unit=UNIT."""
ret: value=21 unit=°C
